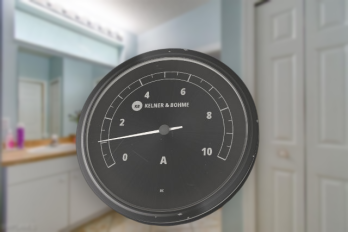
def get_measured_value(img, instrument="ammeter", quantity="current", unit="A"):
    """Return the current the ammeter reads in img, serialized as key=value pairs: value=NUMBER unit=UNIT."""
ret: value=1 unit=A
